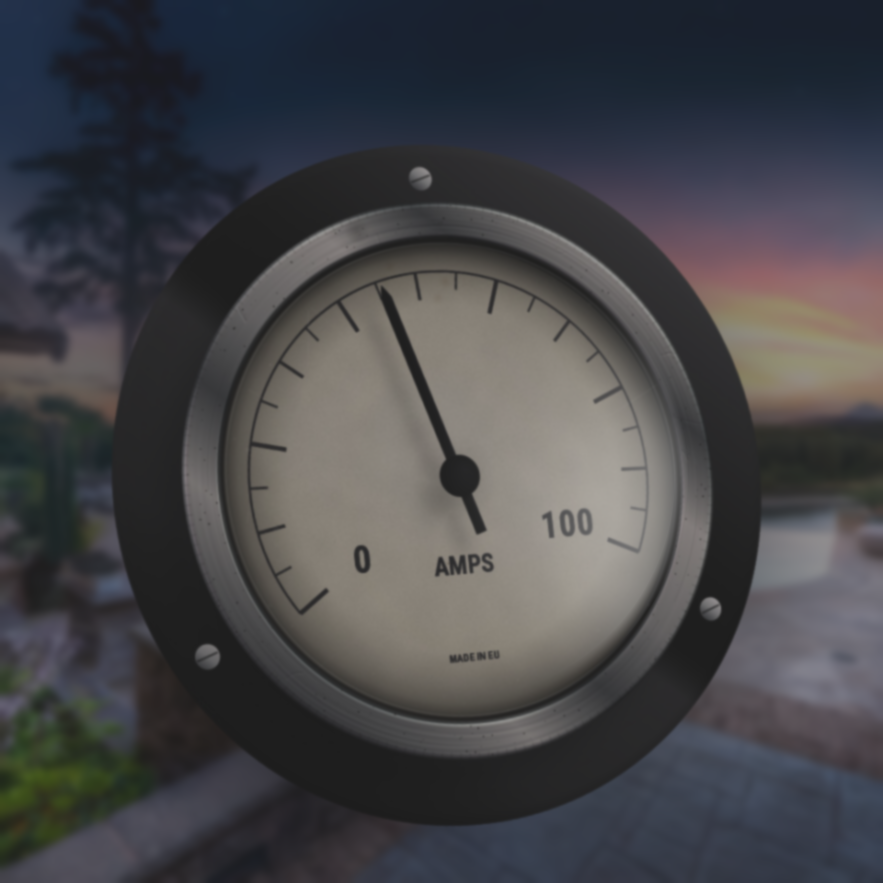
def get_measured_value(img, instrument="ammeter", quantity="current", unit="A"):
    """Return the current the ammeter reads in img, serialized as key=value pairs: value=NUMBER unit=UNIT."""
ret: value=45 unit=A
